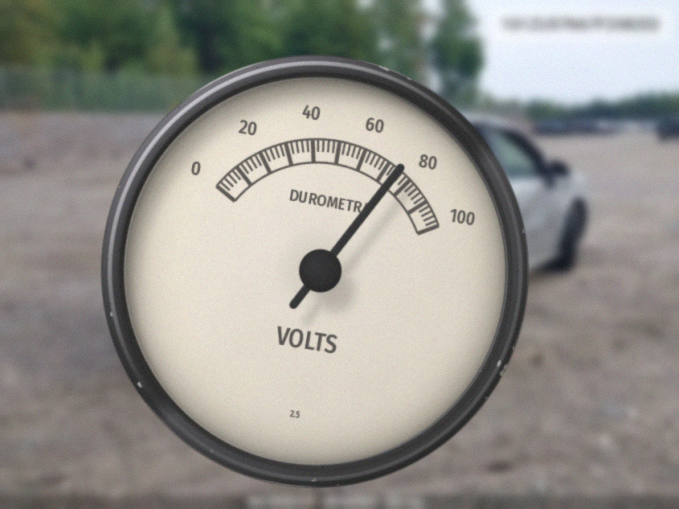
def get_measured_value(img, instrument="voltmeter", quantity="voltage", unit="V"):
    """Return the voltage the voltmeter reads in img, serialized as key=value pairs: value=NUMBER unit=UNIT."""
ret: value=74 unit=V
